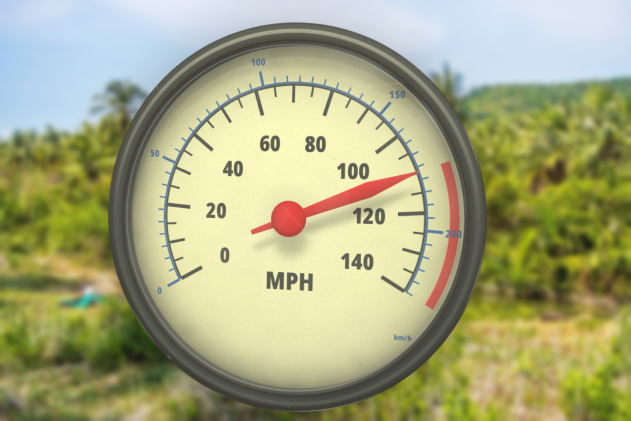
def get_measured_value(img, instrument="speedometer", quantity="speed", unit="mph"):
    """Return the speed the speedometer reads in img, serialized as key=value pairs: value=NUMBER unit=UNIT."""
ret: value=110 unit=mph
